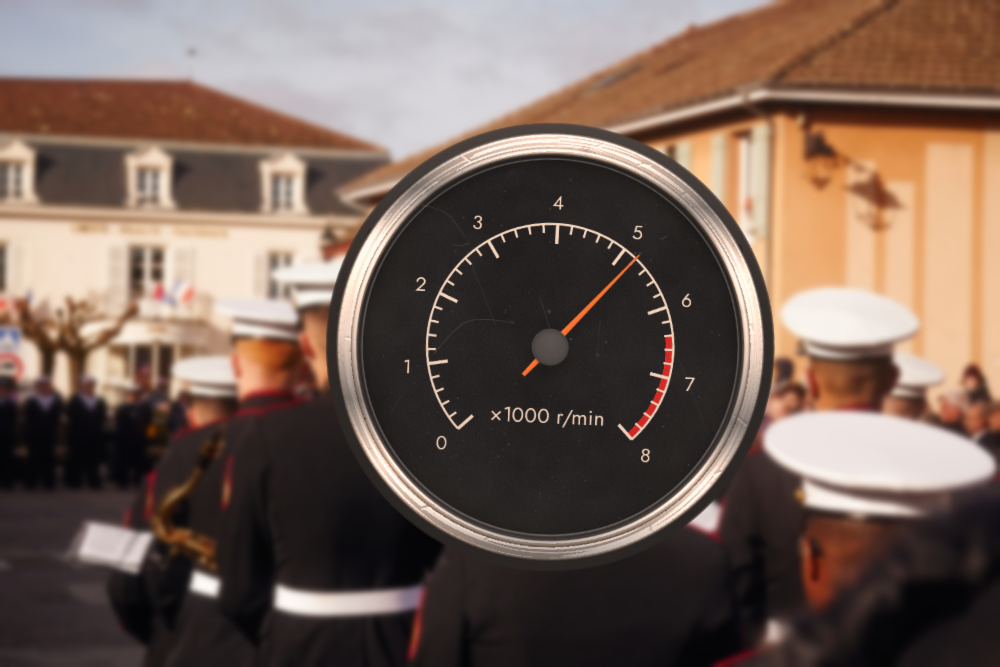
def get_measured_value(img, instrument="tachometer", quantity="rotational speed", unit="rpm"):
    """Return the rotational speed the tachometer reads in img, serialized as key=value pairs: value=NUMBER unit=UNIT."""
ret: value=5200 unit=rpm
